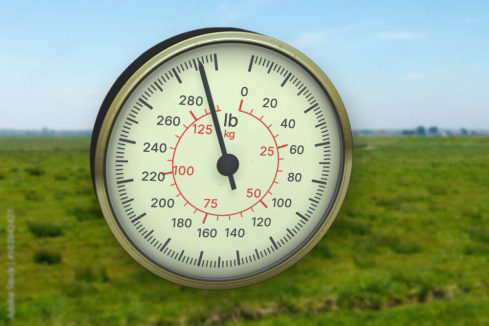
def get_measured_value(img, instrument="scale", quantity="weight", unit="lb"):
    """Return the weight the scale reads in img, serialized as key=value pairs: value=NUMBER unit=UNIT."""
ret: value=292 unit=lb
